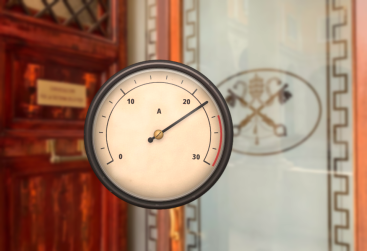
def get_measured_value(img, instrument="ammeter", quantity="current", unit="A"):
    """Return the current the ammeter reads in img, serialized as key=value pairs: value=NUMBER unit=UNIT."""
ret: value=22 unit=A
